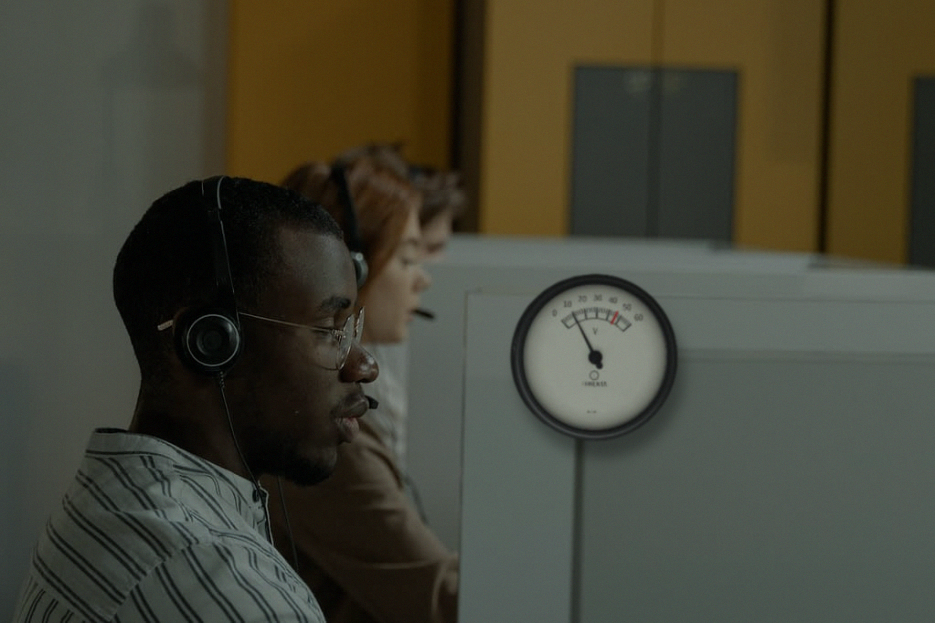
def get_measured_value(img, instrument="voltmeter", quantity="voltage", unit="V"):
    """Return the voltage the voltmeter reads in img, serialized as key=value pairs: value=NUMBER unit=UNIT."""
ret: value=10 unit=V
